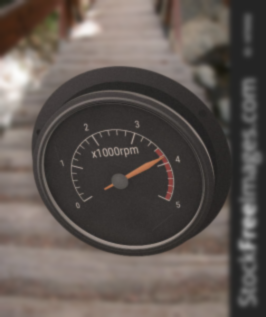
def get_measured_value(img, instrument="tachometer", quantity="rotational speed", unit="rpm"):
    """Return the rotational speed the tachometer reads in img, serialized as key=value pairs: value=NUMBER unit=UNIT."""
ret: value=3800 unit=rpm
